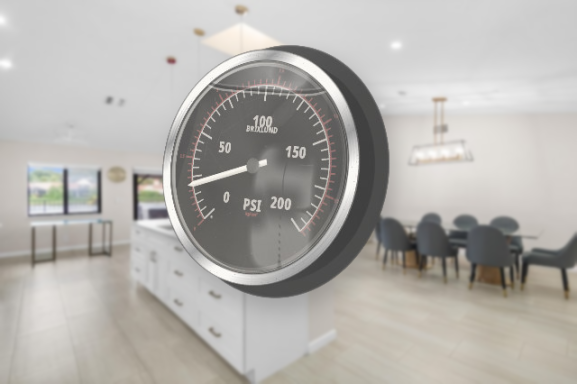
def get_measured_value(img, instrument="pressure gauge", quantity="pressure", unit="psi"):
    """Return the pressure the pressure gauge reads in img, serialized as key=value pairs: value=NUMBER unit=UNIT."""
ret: value=20 unit=psi
